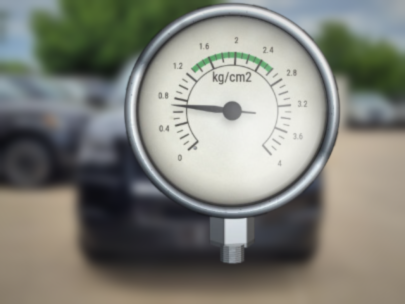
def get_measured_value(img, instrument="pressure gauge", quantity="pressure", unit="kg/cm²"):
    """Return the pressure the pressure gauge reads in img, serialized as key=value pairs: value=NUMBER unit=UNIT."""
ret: value=0.7 unit=kg/cm²
